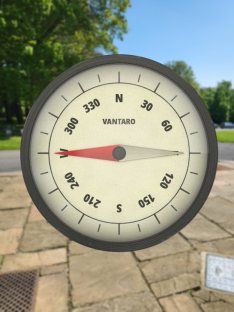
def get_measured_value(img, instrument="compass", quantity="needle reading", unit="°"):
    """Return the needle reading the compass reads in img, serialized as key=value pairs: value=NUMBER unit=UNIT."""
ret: value=270 unit=°
